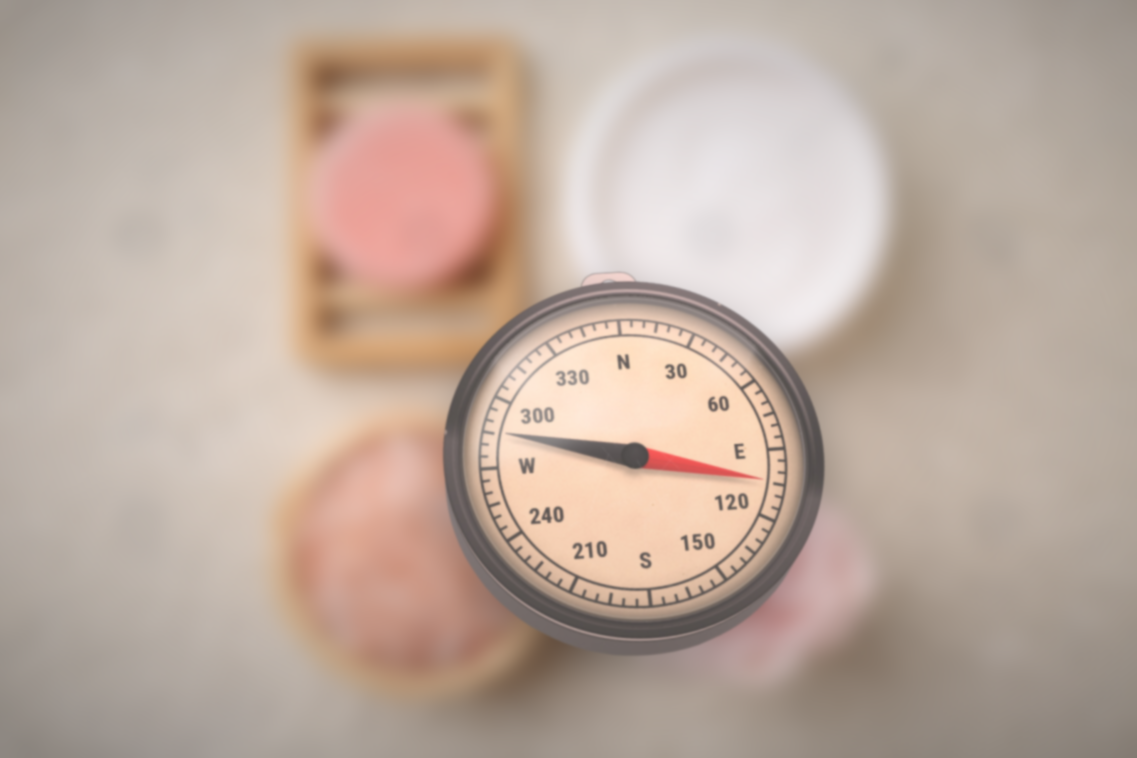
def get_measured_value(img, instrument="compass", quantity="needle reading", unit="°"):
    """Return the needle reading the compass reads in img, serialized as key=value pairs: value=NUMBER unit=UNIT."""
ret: value=105 unit=°
